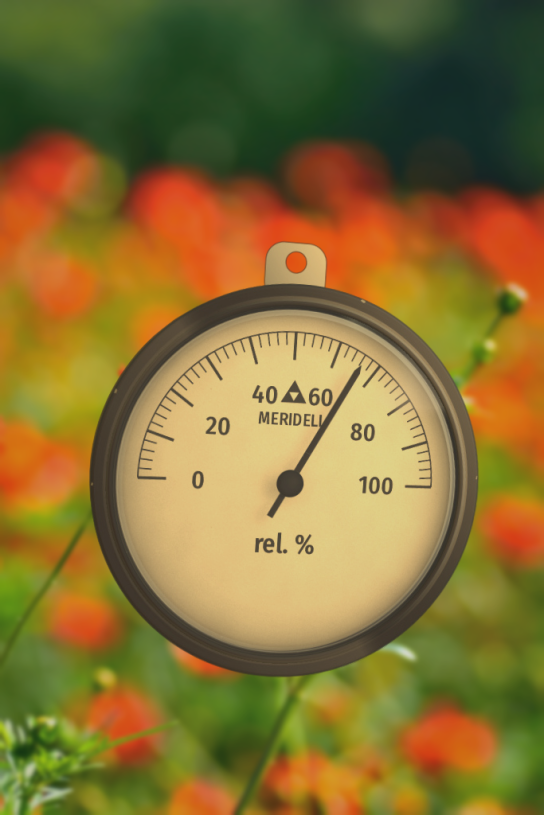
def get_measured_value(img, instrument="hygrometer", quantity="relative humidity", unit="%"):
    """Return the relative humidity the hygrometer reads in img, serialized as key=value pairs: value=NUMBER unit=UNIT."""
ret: value=66 unit=%
